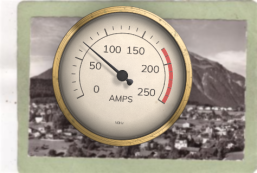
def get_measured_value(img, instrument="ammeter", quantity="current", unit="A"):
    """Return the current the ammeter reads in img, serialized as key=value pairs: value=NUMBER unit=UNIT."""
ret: value=70 unit=A
